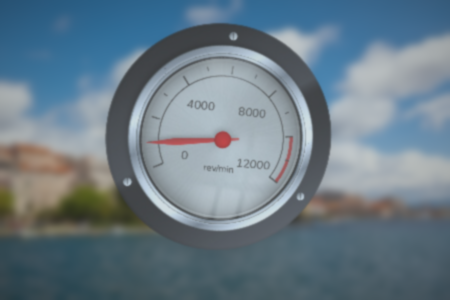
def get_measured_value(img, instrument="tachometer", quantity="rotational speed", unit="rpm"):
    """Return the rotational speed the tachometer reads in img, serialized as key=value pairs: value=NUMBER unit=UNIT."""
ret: value=1000 unit=rpm
